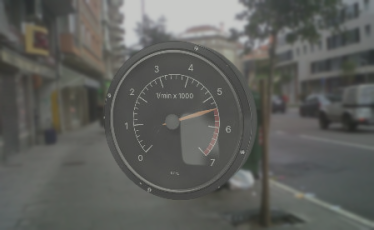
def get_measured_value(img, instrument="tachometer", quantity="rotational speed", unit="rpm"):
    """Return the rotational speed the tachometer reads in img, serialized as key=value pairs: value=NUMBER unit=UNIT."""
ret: value=5400 unit=rpm
